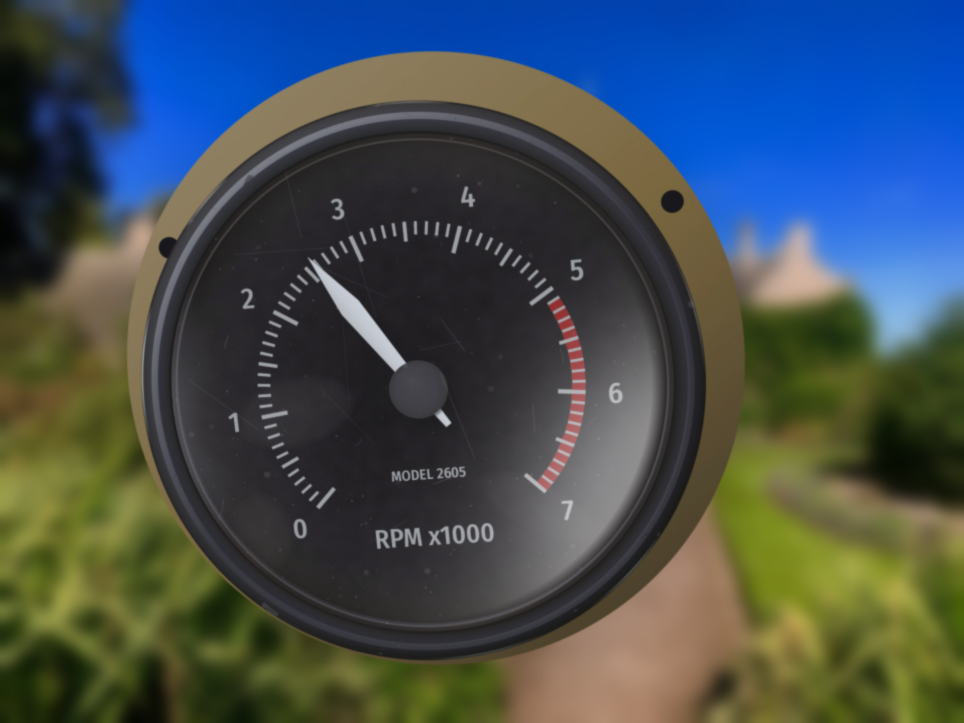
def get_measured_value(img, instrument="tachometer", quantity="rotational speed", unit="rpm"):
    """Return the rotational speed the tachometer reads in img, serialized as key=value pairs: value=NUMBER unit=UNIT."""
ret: value=2600 unit=rpm
